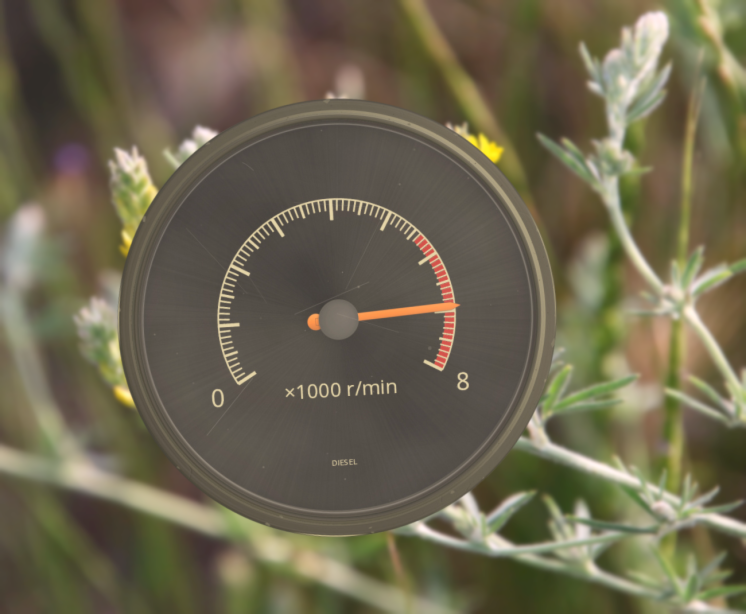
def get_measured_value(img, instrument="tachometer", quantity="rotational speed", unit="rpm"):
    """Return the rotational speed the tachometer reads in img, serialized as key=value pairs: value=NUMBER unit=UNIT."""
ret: value=6900 unit=rpm
